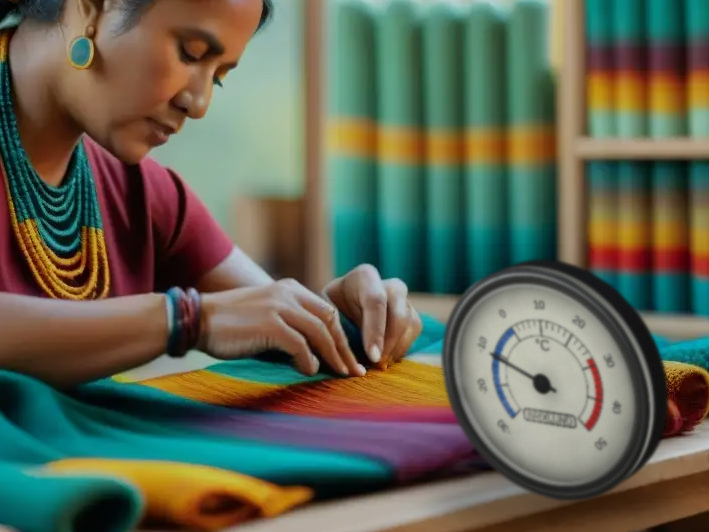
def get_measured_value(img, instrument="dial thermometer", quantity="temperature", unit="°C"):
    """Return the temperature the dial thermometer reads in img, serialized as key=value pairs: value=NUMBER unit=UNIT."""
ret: value=-10 unit=°C
